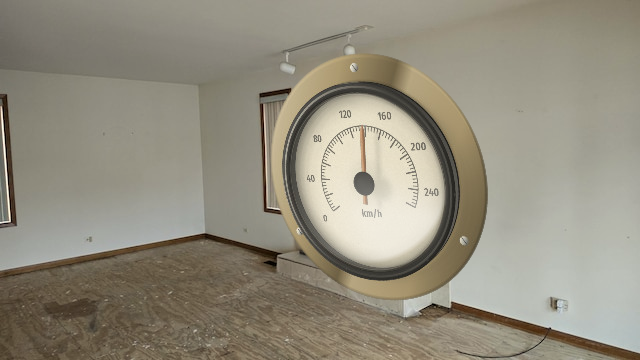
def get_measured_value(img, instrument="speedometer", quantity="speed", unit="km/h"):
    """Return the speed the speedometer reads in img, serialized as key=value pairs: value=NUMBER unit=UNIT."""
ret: value=140 unit=km/h
